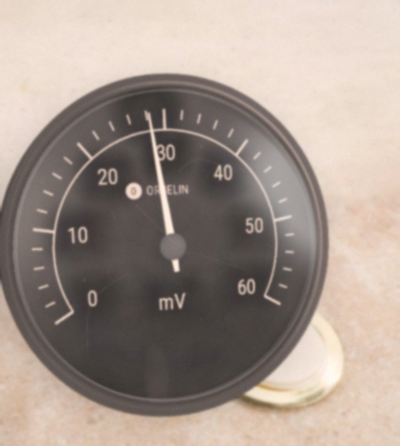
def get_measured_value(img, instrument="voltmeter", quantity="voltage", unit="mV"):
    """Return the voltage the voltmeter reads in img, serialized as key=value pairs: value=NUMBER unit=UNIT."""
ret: value=28 unit=mV
